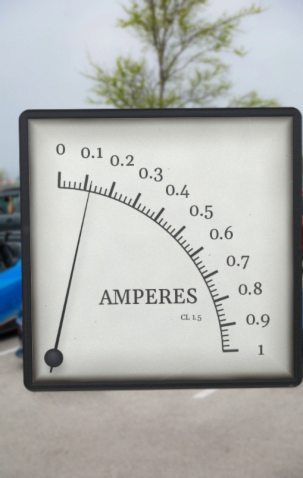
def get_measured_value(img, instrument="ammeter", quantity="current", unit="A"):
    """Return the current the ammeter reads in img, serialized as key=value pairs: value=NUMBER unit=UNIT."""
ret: value=0.12 unit=A
